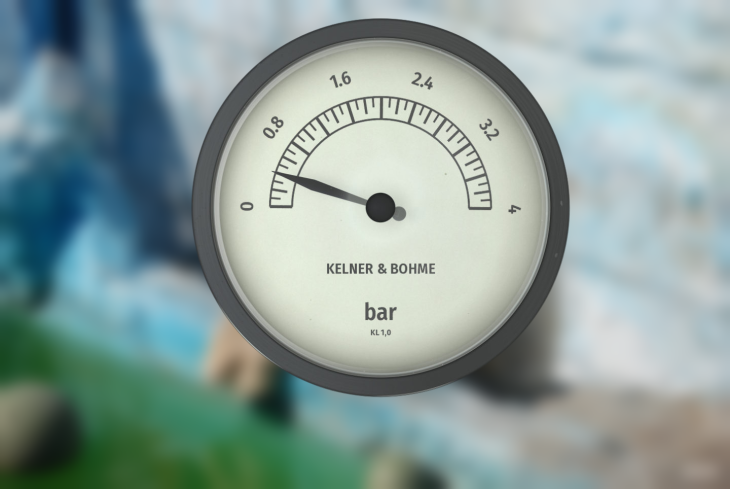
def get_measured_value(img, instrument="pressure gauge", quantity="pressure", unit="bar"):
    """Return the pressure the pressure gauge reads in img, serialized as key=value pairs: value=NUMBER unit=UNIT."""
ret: value=0.4 unit=bar
